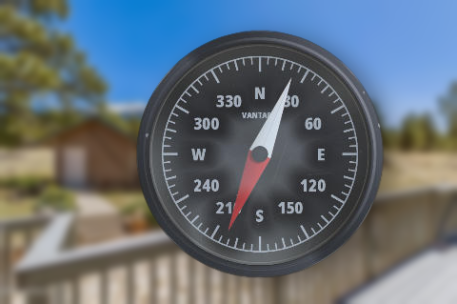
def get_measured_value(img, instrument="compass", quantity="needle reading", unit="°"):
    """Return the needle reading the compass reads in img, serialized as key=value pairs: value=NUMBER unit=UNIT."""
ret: value=202.5 unit=°
